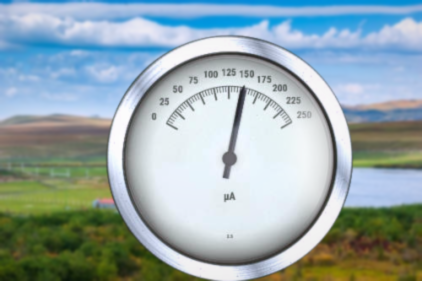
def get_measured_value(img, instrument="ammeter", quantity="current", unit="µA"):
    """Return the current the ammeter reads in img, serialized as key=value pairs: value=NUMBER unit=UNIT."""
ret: value=150 unit=µA
